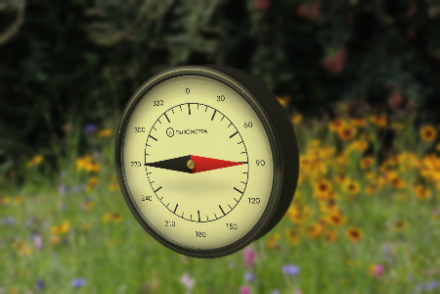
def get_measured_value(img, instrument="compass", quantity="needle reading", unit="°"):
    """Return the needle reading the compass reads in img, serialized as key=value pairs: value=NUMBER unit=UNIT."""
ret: value=90 unit=°
